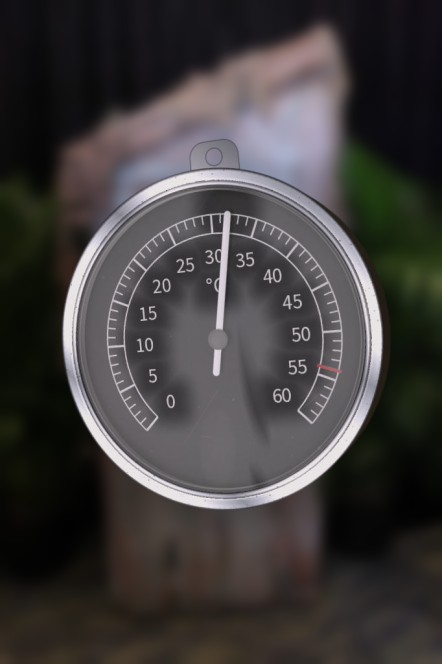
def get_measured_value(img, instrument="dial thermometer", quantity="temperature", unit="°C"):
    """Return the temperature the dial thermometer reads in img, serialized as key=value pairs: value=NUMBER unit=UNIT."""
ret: value=32 unit=°C
